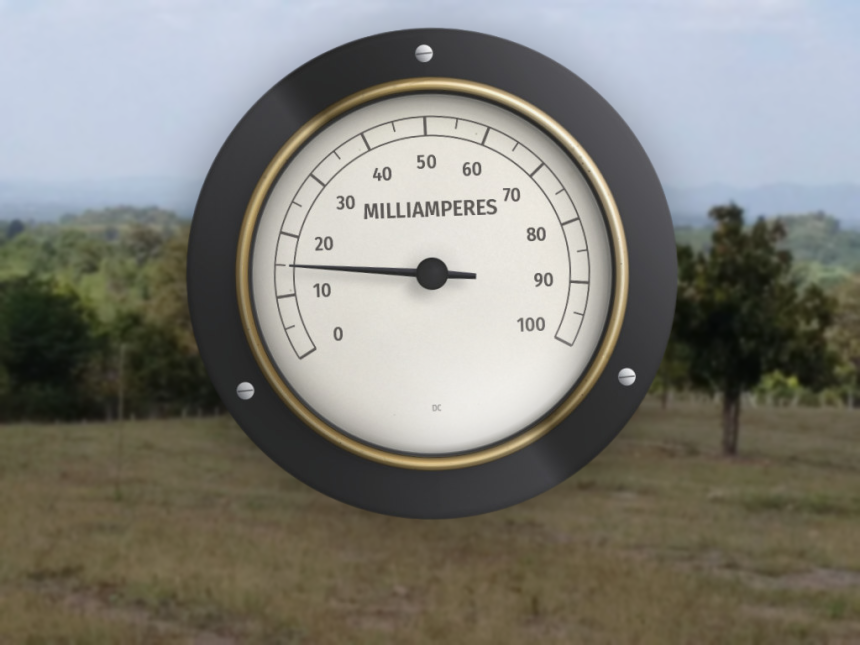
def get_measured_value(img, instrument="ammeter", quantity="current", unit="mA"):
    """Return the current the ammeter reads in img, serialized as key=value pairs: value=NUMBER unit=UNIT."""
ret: value=15 unit=mA
